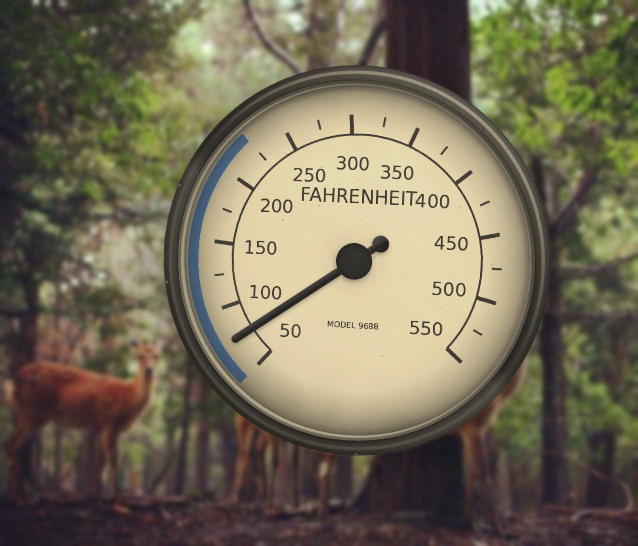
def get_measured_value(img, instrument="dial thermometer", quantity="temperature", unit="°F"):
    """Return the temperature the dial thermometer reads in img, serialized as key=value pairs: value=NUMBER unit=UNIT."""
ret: value=75 unit=°F
